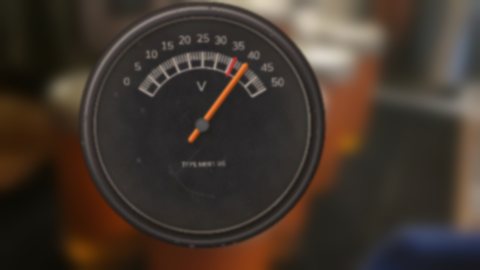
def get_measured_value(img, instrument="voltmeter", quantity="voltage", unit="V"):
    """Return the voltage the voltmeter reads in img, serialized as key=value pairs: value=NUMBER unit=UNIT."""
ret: value=40 unit=V
